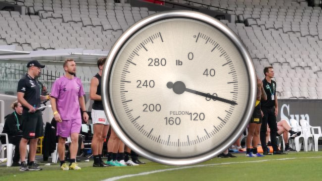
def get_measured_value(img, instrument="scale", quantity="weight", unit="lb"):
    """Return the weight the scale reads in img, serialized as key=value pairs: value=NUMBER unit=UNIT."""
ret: value=80 unit=lb
